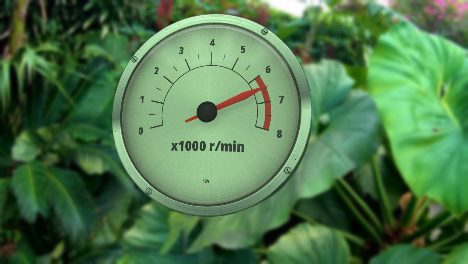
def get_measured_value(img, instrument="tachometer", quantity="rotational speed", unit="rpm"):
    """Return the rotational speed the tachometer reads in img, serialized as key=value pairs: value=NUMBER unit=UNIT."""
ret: value=6500 unit=rpm
